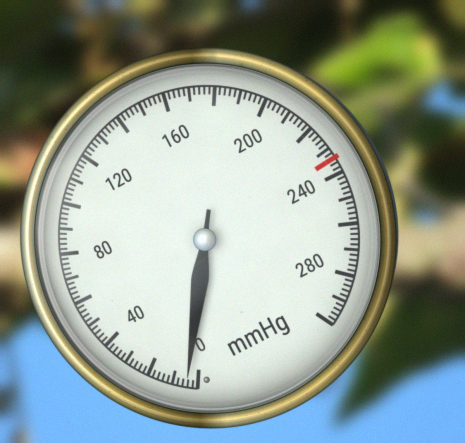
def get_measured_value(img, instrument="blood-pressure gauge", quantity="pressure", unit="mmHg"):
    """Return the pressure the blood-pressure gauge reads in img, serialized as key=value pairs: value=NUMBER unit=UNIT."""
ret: value=4 unit=mmHg
